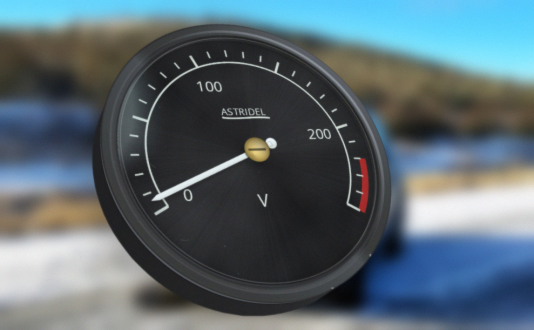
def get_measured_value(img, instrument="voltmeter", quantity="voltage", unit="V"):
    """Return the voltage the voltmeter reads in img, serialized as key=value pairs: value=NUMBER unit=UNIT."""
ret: value=5 unit=V
